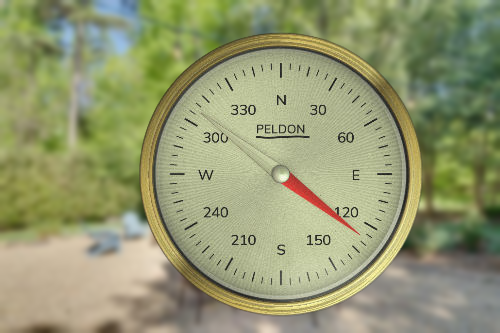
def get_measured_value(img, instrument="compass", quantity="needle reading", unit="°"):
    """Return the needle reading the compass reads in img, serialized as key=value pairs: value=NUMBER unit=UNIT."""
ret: value=127.5 unit=°
